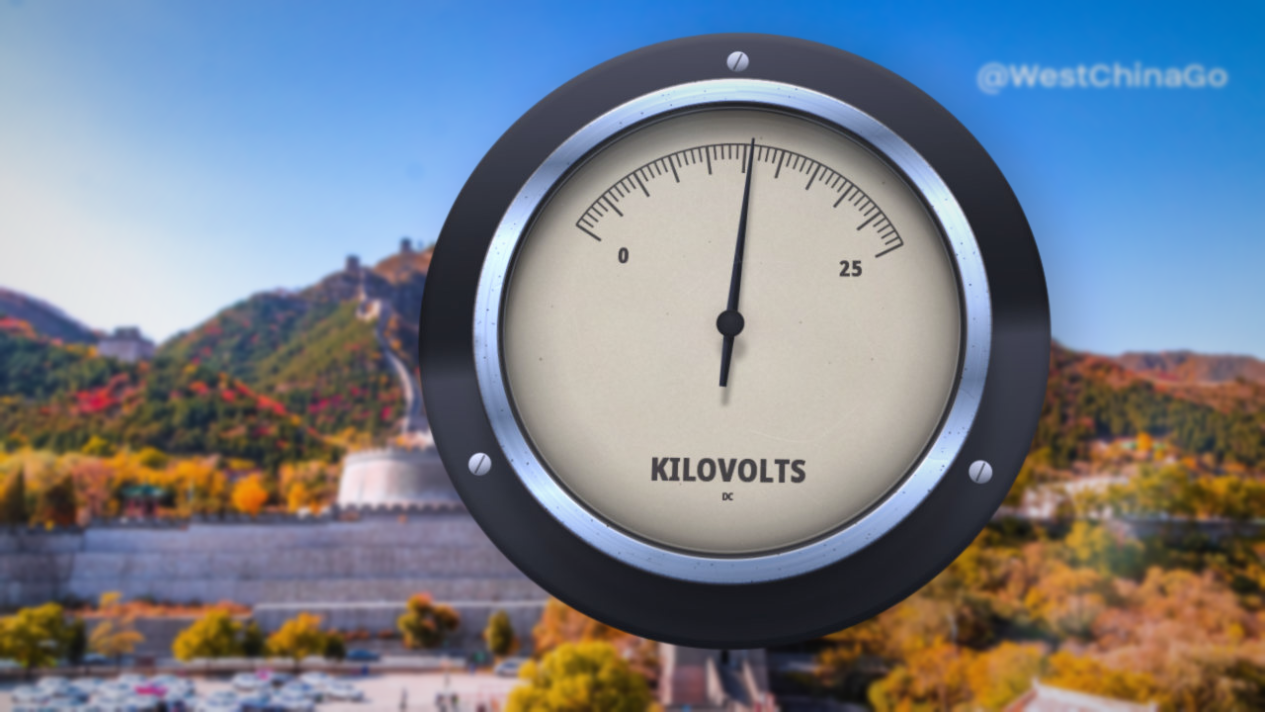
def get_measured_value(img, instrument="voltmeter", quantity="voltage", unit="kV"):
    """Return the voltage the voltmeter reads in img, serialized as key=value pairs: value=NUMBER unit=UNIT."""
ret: value=13 unit=kV
